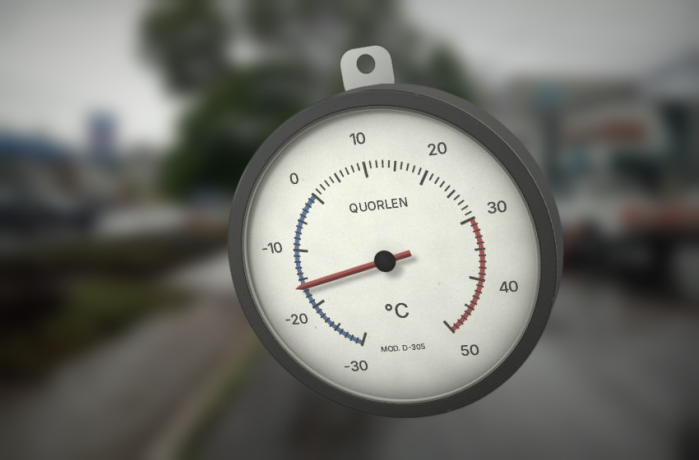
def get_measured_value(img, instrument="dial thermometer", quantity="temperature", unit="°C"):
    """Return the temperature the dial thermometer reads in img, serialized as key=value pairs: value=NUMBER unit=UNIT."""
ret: value=-16 unit=°C
